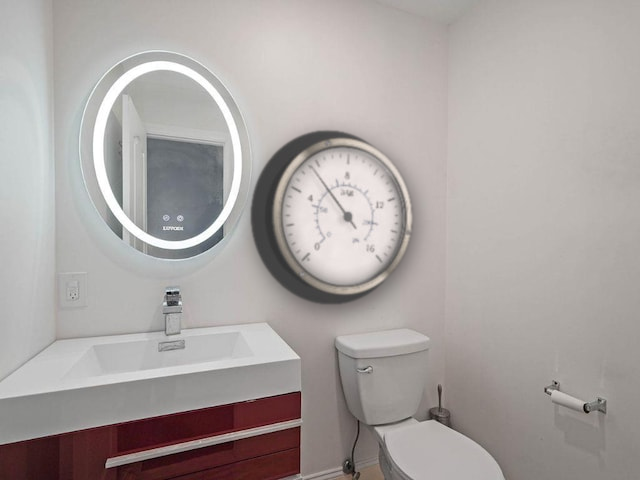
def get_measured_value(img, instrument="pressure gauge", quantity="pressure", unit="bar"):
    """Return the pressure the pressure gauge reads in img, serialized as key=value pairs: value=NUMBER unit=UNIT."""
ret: value=5.5 unit=bar
